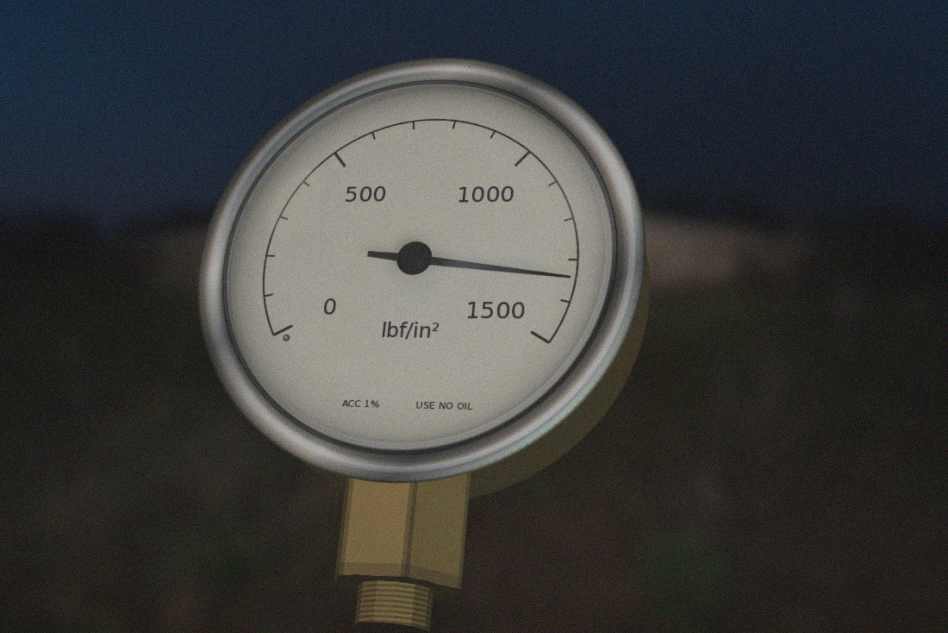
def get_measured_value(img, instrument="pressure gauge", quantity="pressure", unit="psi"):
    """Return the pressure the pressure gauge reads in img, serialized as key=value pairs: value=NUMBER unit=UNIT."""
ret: value=1350 unit=psi
